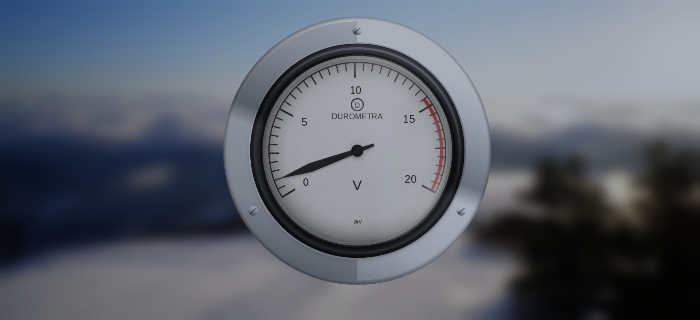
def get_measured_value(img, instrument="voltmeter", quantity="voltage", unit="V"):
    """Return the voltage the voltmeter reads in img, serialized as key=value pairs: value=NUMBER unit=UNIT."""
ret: value=1 unit=V
